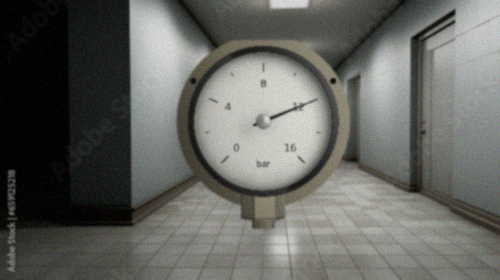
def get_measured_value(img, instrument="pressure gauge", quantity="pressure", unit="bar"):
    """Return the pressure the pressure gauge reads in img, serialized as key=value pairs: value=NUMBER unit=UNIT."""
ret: value=12 unit=bar
